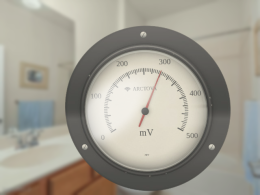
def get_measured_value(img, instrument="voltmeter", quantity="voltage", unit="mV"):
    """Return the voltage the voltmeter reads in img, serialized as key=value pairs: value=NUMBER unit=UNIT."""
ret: value=300 unit=mV
